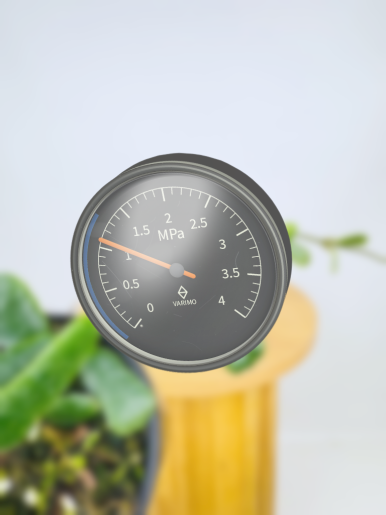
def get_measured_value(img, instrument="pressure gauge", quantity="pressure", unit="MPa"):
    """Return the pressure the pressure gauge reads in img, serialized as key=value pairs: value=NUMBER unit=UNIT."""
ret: value=1.1 unit=MPa
